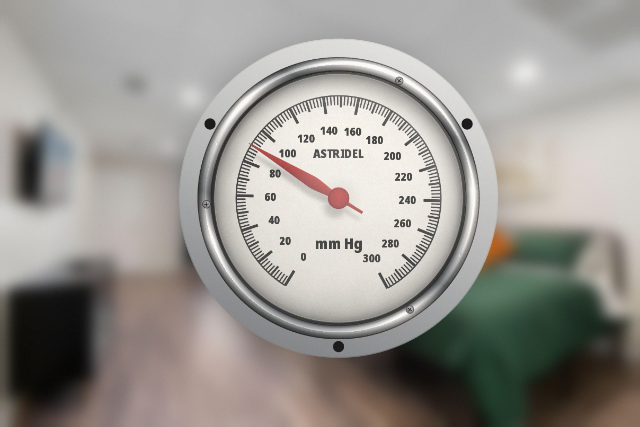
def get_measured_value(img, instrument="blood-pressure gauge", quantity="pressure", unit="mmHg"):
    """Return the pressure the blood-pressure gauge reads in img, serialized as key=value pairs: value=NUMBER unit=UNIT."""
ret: value=90 unit=mmHg
